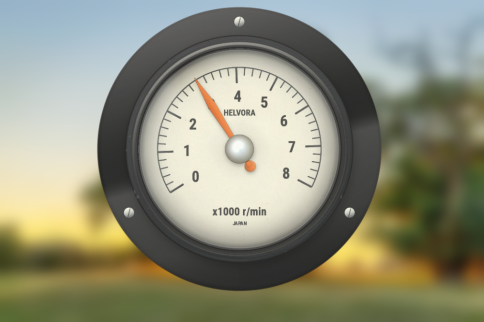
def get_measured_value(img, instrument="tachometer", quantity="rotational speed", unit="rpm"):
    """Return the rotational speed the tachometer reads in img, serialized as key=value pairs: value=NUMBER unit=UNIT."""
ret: value=3000 unit=rpm
